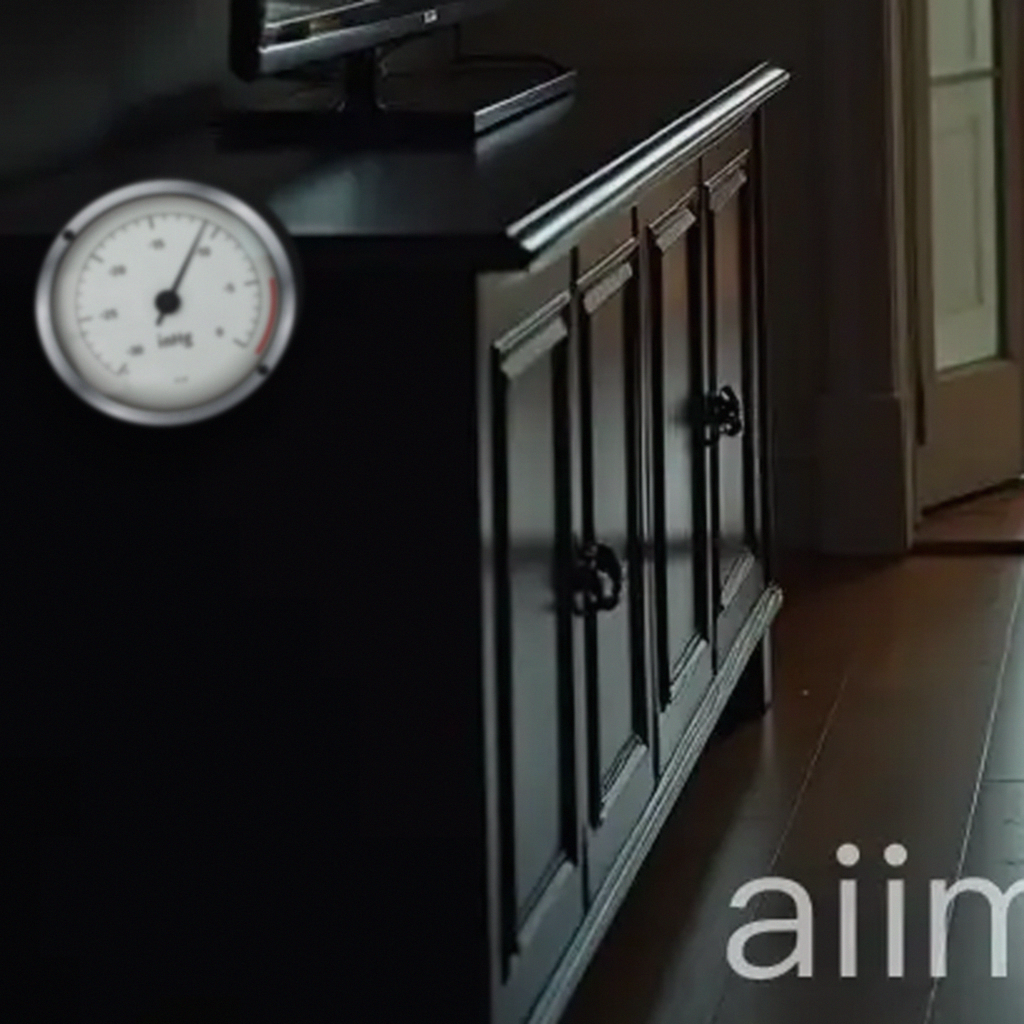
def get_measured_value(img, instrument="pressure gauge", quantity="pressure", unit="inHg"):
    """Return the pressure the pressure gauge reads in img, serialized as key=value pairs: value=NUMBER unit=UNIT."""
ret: value=-11 unit=inHg
